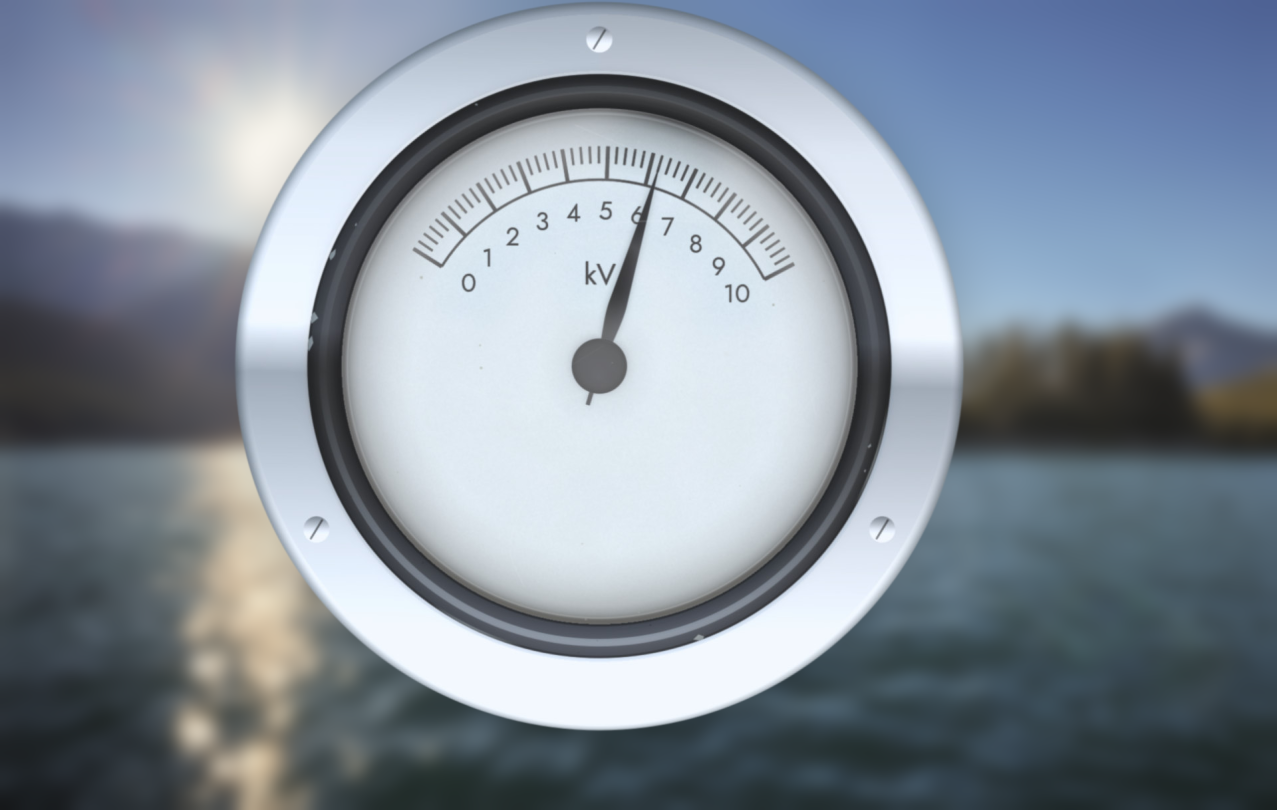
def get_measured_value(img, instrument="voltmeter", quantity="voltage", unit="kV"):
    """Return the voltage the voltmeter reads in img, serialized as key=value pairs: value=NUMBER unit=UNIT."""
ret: value=6.2 unit=kV
